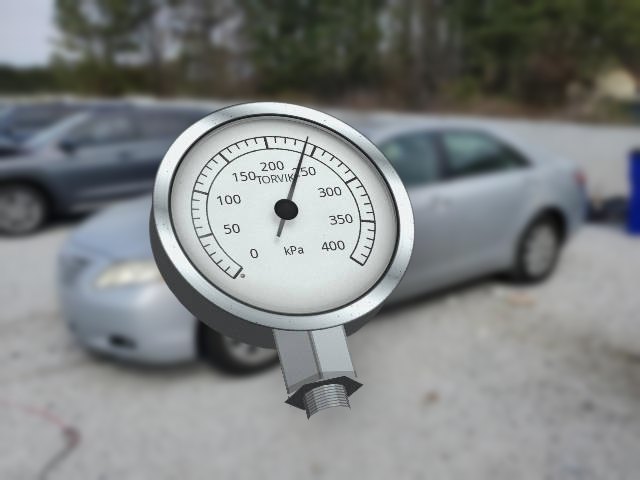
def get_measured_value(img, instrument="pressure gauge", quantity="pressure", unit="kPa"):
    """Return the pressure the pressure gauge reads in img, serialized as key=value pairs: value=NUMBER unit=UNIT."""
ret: value=240 unit=kPa
